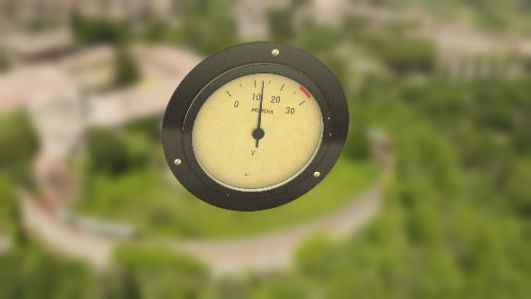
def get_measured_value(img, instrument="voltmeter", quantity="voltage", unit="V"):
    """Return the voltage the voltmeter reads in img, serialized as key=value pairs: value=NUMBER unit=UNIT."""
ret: value=12.5 unit=V
